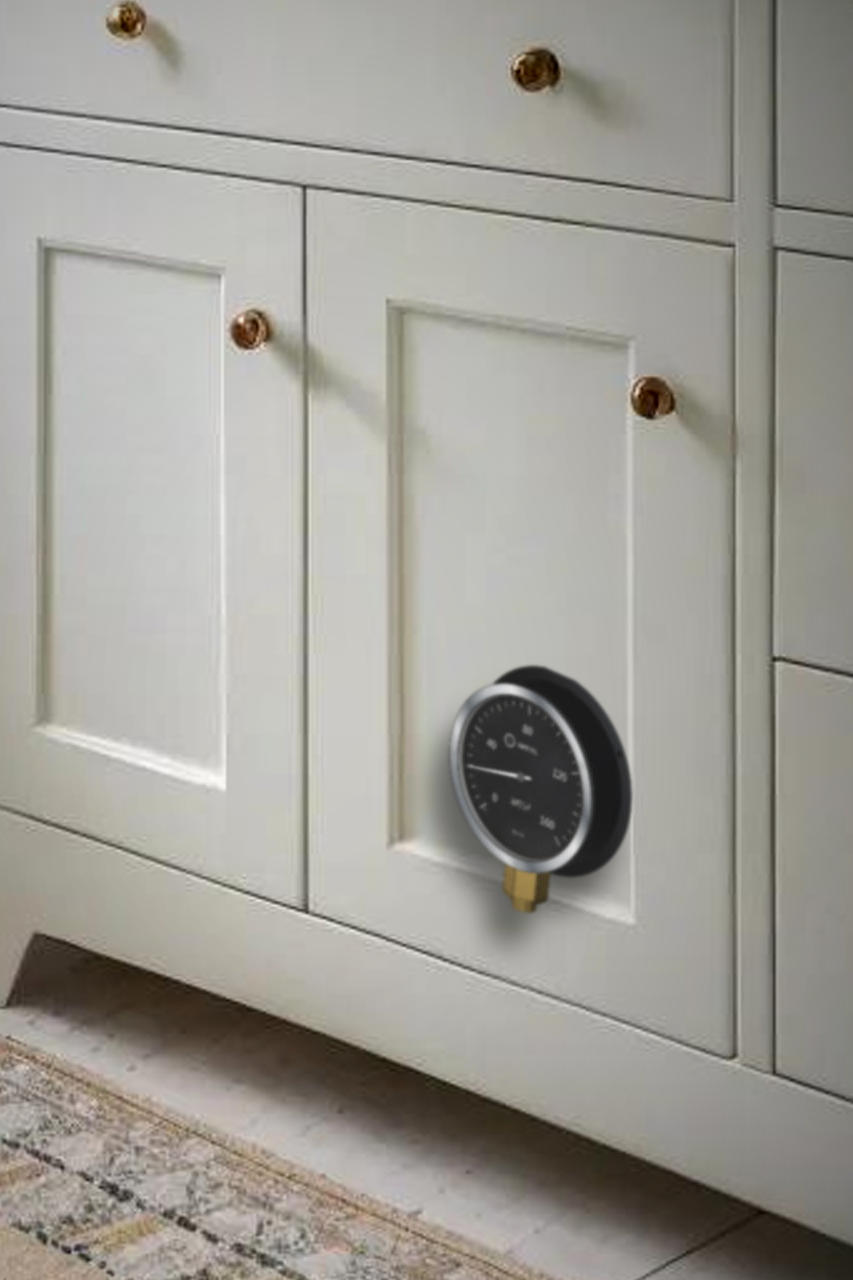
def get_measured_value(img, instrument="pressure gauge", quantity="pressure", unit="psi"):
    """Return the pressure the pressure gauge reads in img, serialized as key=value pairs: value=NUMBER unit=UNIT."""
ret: value=20 unit=psi
